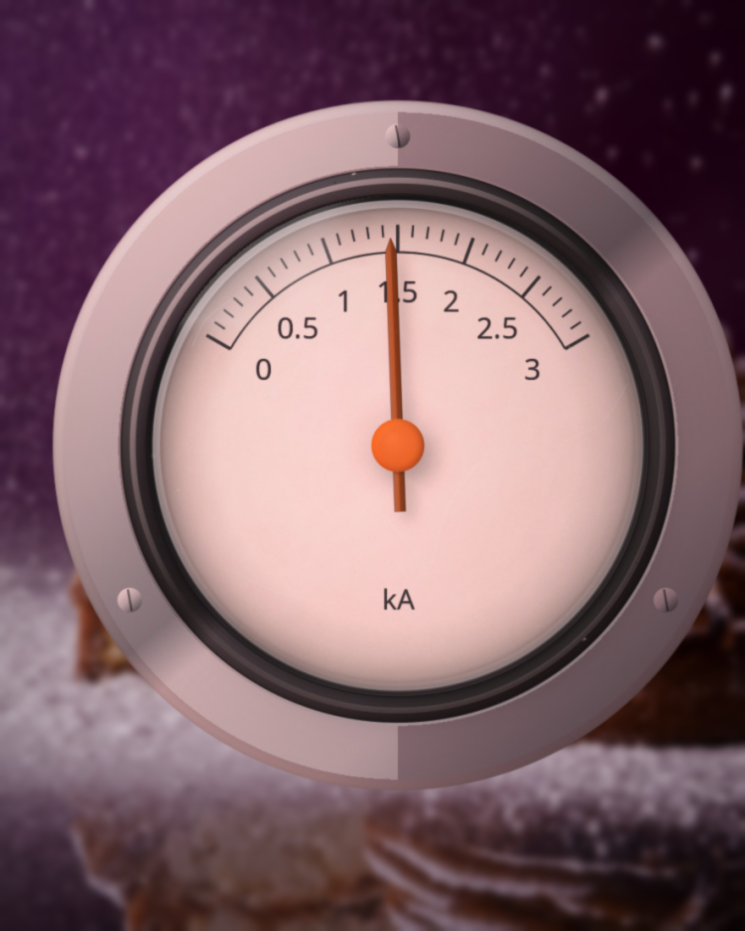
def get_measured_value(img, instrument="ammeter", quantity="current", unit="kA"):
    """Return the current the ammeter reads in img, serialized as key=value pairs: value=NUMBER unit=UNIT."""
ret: value=1.45 unit=kA
